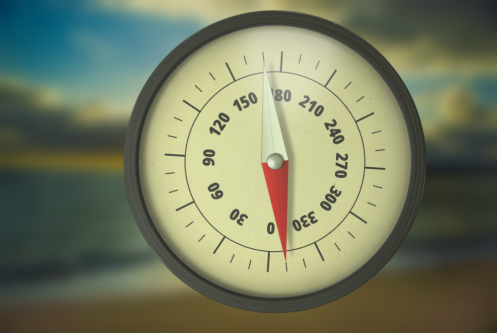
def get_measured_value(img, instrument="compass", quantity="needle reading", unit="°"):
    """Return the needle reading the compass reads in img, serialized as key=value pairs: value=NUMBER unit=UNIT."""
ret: value=350 unit=°
